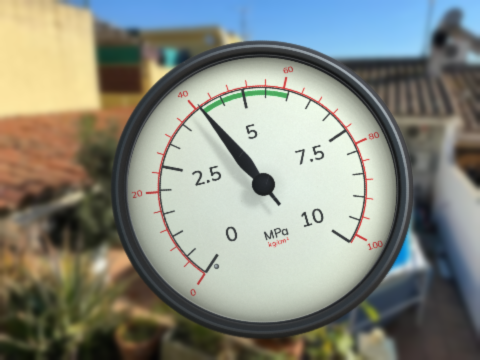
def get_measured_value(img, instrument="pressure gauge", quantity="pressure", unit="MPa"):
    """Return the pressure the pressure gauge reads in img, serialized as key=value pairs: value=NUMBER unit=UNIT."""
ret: value=4 unit=MPa
